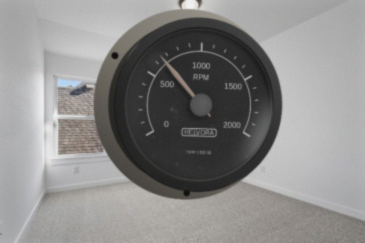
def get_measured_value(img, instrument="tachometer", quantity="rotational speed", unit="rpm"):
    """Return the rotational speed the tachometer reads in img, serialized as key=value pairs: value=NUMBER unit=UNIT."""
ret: value=650 unit=rpm
